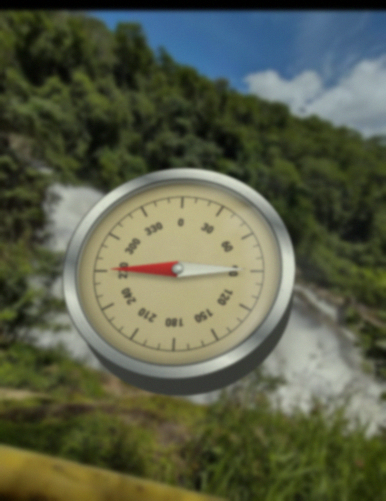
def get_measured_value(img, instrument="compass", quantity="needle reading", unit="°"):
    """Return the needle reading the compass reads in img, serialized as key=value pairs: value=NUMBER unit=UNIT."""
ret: value=270 unit=°
